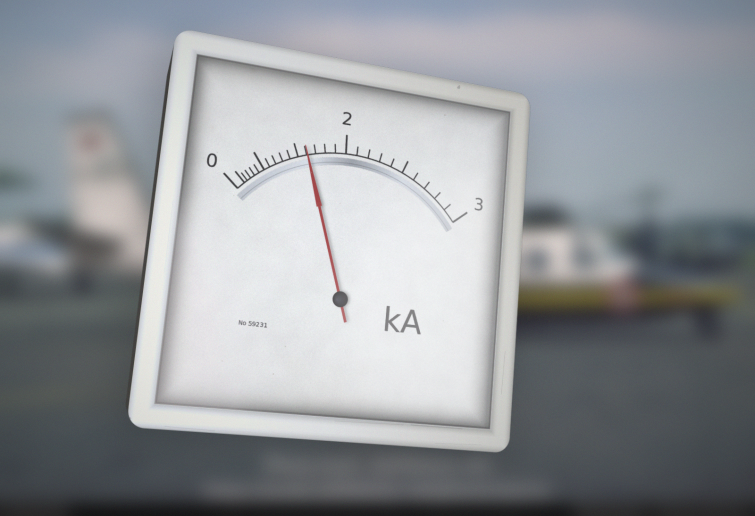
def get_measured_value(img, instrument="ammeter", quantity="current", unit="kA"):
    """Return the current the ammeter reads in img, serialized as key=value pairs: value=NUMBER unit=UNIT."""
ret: value=1.6 unit=kA
